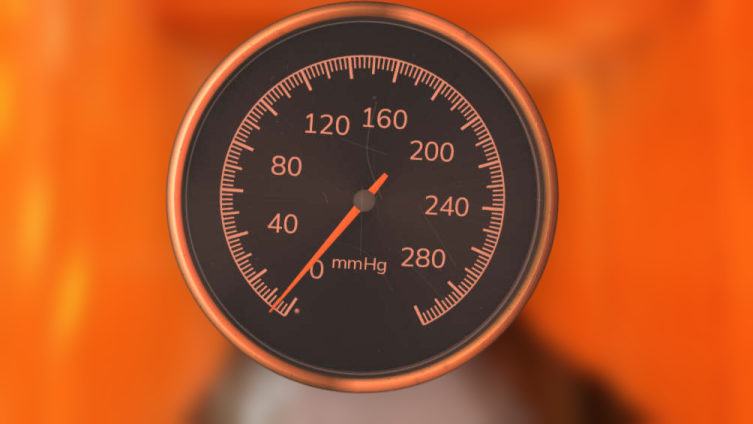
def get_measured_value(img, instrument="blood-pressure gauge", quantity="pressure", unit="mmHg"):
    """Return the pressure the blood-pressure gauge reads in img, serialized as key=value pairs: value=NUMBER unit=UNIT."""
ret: value=6 unit=mmHg
